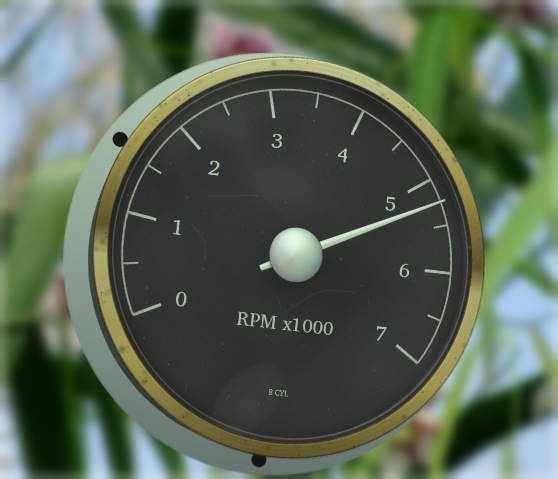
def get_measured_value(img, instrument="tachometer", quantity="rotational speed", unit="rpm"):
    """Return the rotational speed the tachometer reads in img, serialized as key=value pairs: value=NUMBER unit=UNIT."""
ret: value=5250 unit=rpm
